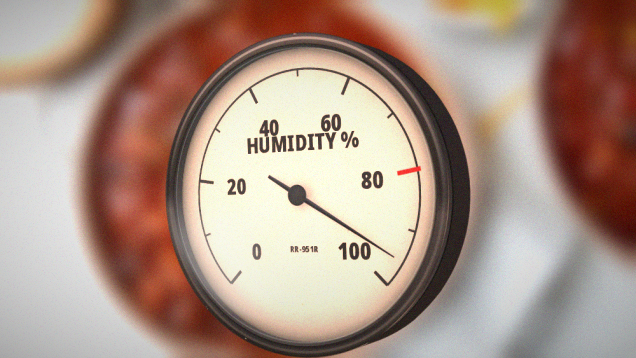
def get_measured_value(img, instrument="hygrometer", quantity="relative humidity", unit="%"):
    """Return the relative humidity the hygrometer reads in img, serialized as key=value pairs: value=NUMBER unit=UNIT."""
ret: value=95 unit=%
